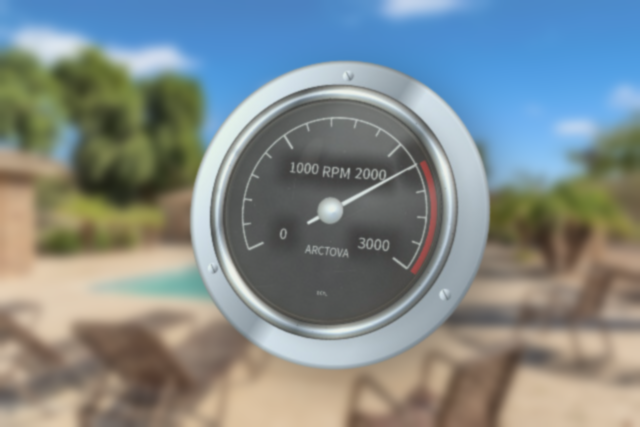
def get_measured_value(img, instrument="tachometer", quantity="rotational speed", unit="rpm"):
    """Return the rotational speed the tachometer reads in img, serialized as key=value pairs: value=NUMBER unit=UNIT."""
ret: value=2200 unit=rpm
